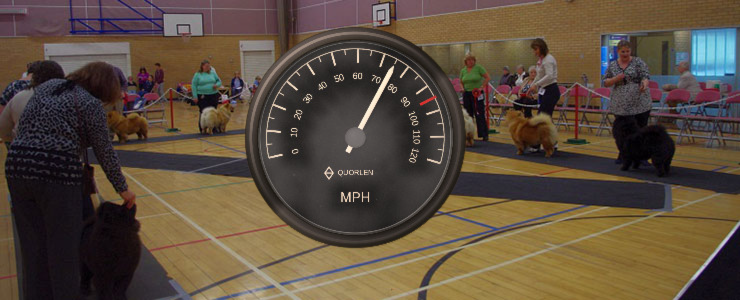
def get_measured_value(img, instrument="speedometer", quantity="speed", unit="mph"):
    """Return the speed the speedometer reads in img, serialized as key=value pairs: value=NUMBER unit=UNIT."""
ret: value=75 unit=mph
